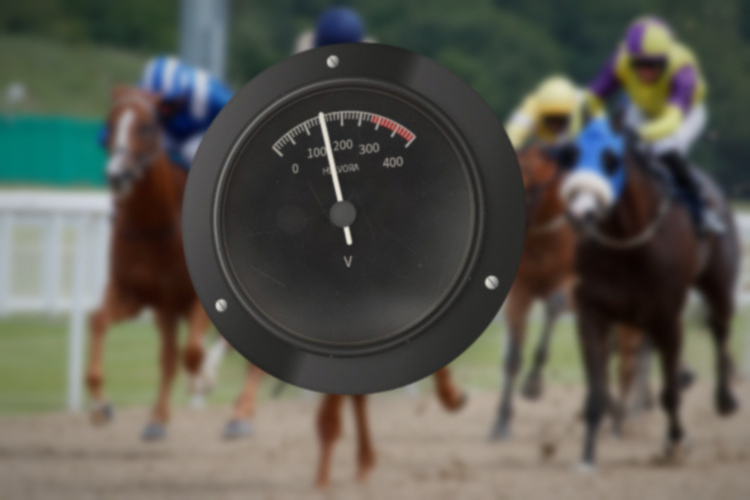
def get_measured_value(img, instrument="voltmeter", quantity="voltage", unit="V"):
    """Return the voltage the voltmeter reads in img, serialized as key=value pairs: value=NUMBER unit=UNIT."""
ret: value=150 unit=V
